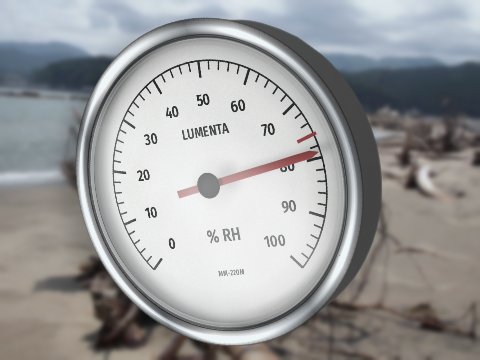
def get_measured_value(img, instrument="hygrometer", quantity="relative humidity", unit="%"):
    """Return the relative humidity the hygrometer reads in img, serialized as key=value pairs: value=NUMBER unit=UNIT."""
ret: value=79 unit=%
